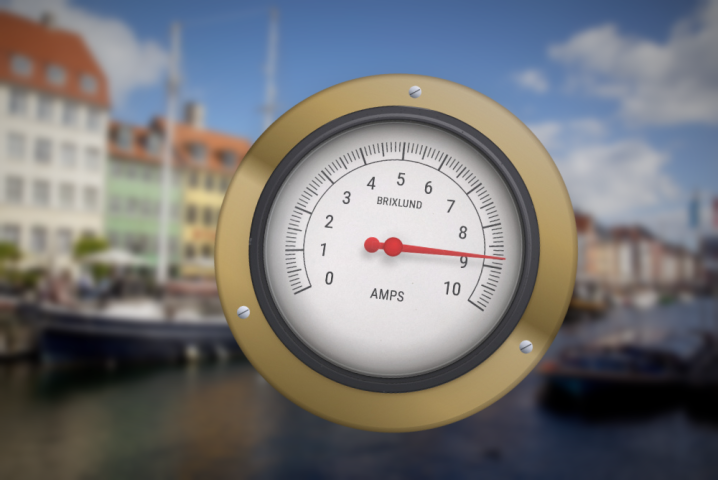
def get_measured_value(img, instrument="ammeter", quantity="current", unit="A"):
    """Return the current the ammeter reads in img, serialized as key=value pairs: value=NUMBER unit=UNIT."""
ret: value=8.8 unit=A
